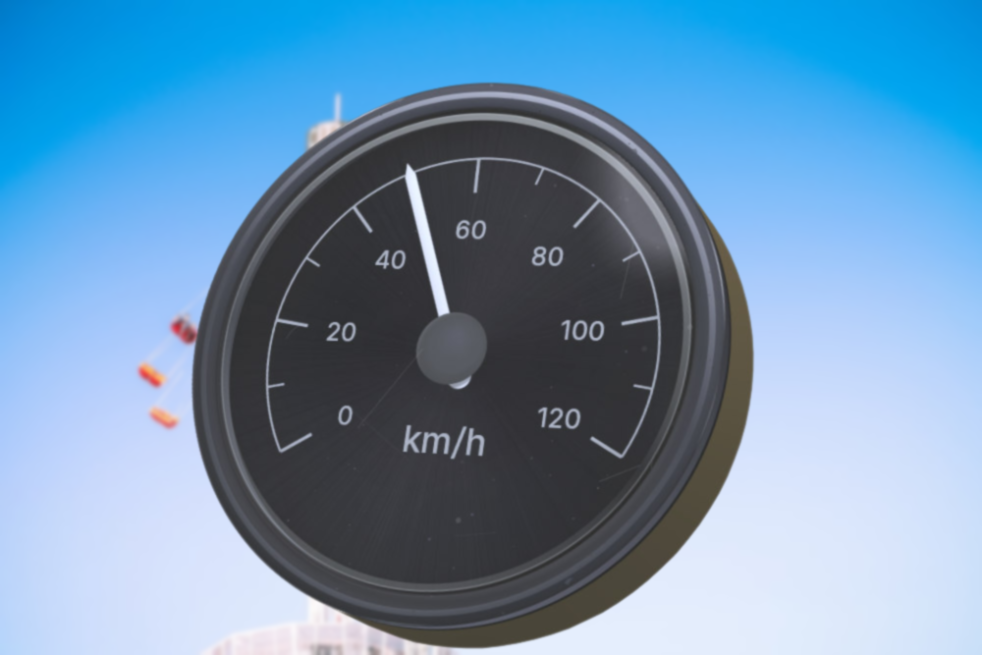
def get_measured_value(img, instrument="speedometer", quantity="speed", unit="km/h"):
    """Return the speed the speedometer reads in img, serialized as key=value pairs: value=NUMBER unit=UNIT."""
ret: value=50 unit=km/h
